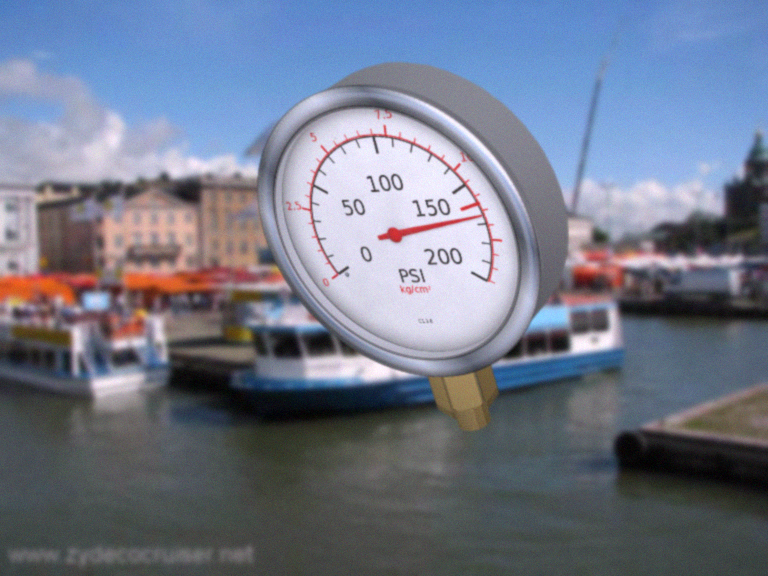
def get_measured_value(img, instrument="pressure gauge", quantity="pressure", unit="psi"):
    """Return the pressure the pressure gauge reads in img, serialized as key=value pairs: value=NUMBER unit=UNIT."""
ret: value=165 unit=psi
